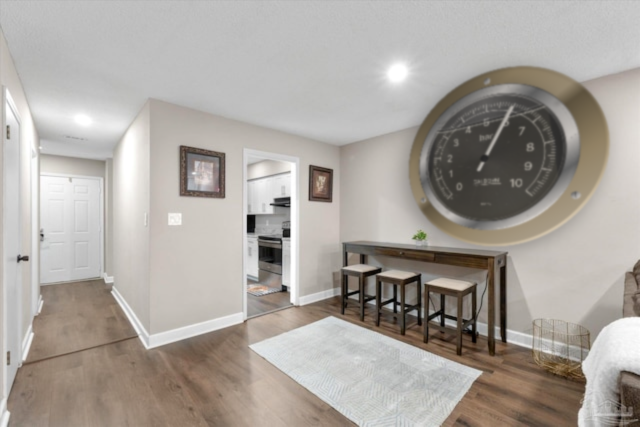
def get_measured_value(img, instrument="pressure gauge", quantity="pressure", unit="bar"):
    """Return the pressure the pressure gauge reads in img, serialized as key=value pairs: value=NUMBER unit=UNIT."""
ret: value=6 unit=bar
